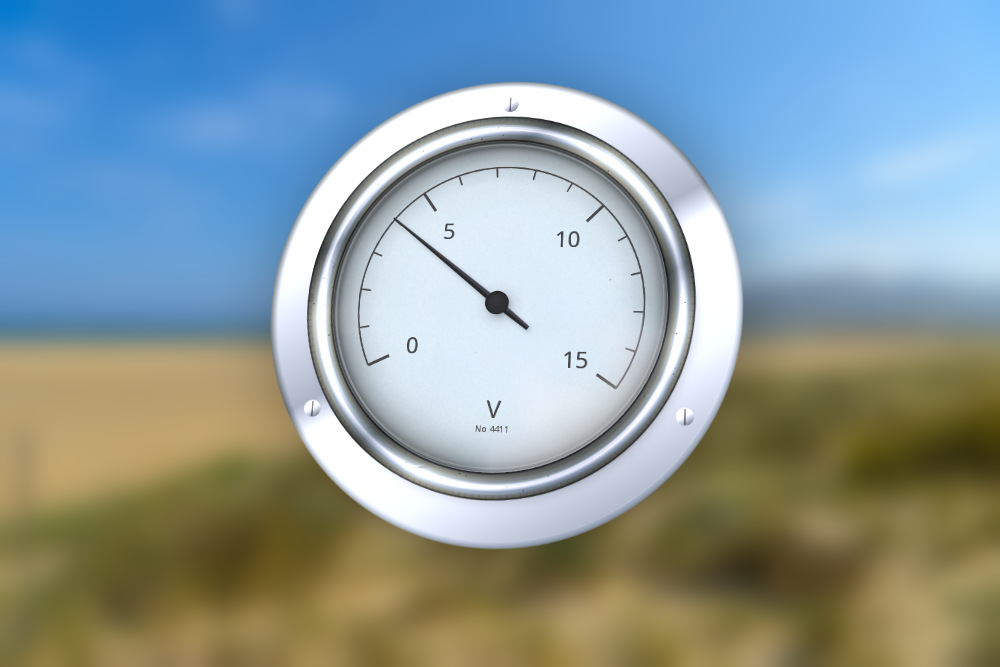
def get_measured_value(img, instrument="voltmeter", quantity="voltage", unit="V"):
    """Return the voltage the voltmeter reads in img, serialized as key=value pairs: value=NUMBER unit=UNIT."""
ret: value=4 unit=V
